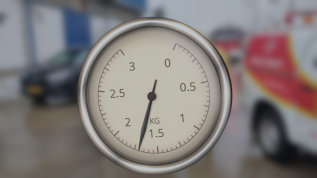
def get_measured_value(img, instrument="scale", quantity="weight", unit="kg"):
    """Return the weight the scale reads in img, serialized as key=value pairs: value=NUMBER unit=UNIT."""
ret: value=1.7 unit=kg
